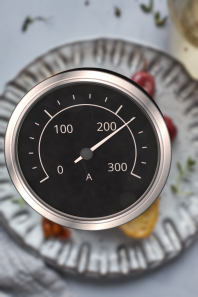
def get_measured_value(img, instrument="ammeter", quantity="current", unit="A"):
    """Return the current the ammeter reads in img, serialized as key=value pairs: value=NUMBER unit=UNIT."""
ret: value=220 unit=A
